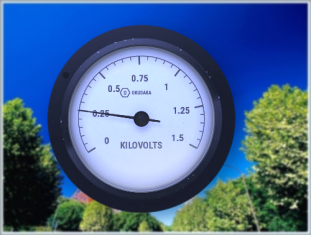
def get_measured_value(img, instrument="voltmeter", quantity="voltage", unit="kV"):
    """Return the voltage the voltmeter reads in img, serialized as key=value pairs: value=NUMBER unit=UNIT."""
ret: value=0.25 unit=kV
